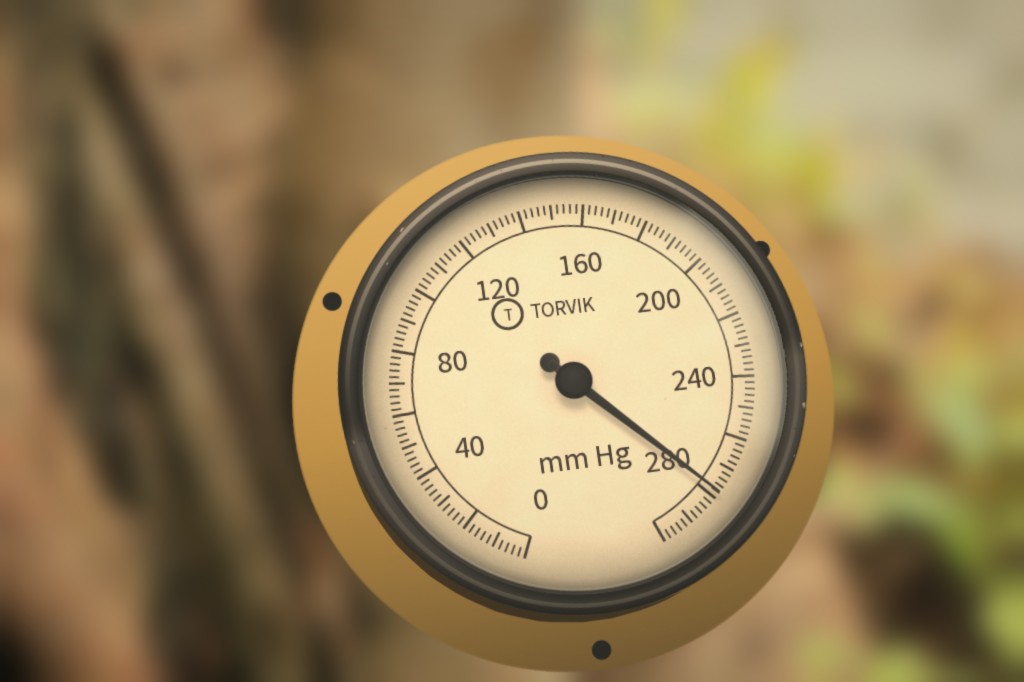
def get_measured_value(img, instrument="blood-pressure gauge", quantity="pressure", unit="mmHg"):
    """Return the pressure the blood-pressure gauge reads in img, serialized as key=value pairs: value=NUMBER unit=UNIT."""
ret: value=278 unit=mmHg
